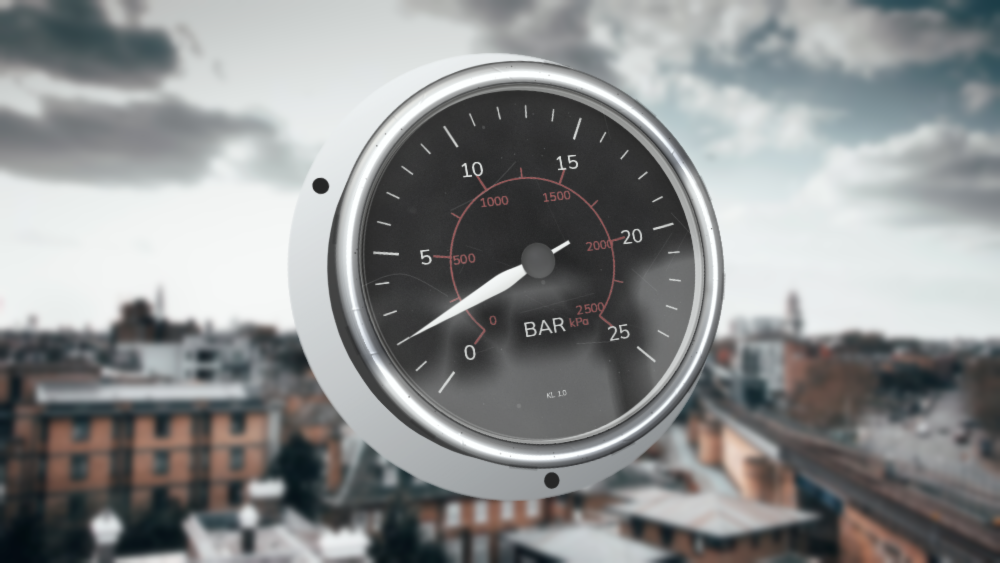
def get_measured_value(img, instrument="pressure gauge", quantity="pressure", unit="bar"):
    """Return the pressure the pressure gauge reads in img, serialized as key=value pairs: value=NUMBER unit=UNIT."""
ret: value=2 unit=bar
